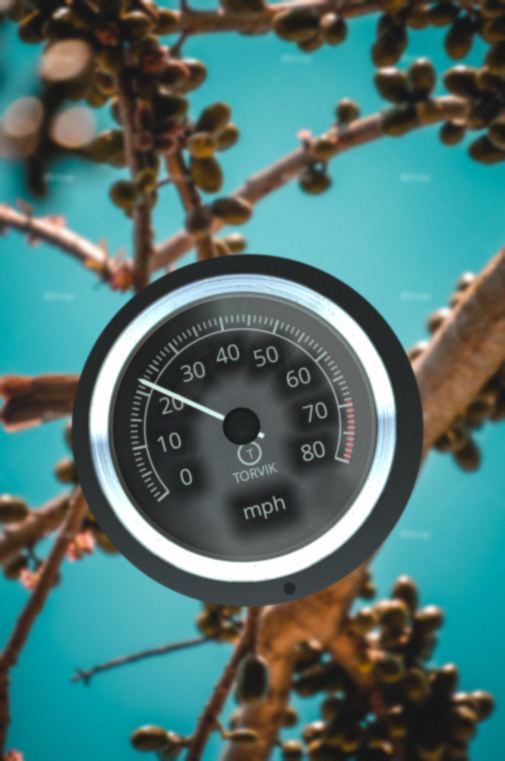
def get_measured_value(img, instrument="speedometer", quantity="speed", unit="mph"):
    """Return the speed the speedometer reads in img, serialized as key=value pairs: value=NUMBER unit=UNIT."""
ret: value=22 unit=mph
